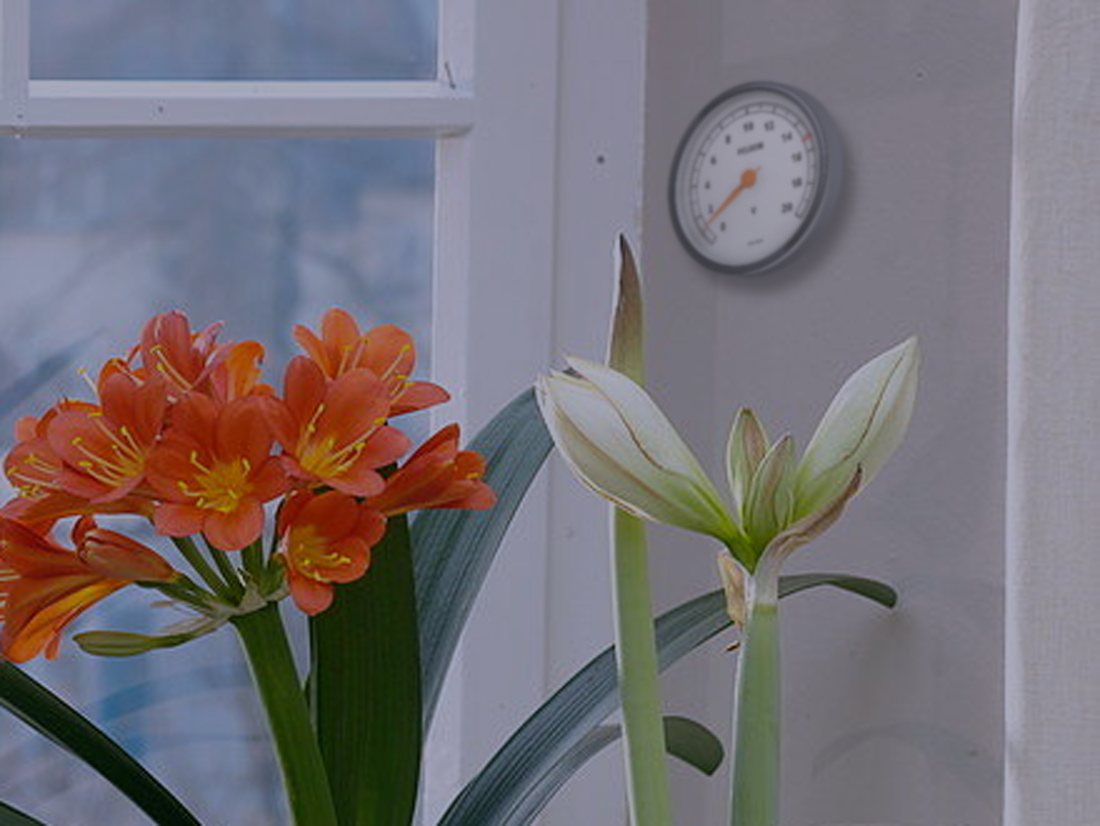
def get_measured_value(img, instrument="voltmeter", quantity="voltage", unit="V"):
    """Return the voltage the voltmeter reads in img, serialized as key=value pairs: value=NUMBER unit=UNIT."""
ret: value=1 unit=V
